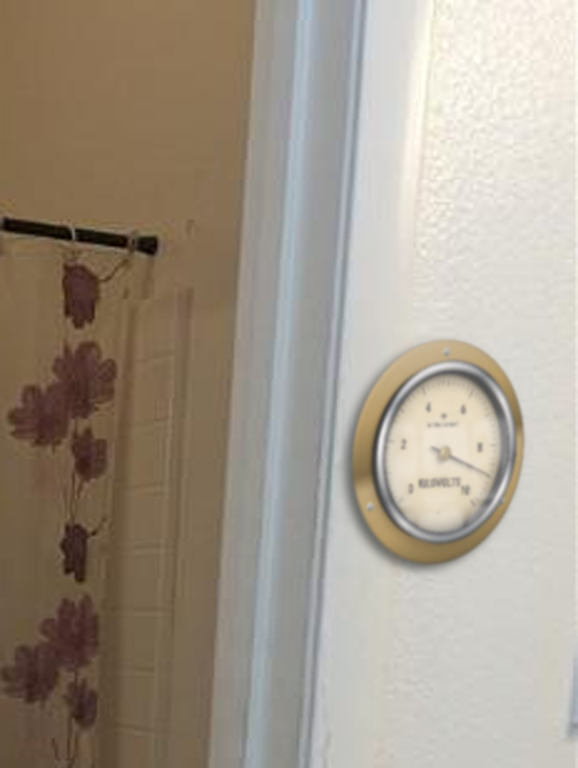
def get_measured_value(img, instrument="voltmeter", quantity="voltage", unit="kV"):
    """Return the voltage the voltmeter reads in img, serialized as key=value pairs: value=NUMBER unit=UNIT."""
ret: value=9 unit=kV
